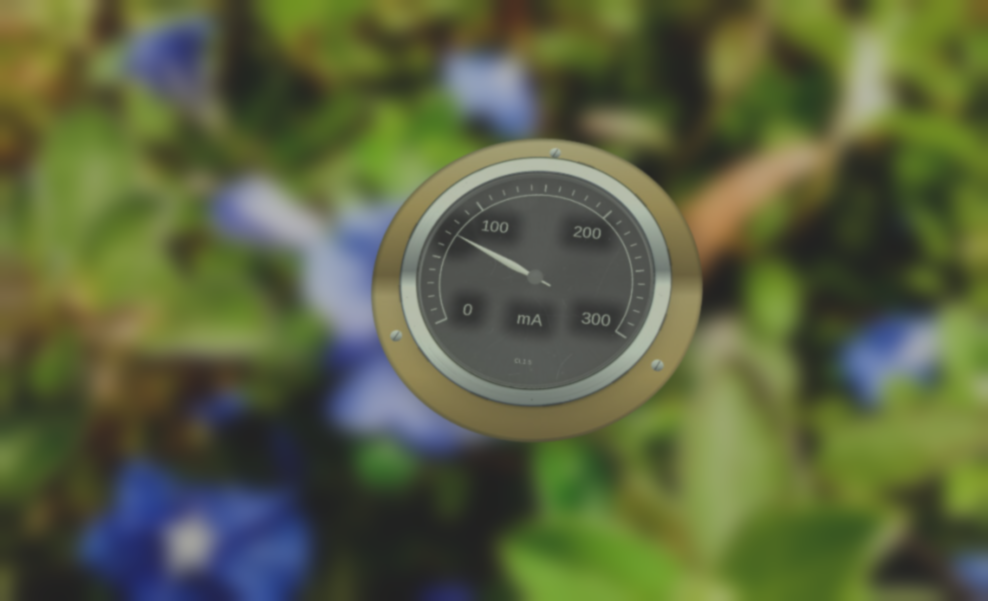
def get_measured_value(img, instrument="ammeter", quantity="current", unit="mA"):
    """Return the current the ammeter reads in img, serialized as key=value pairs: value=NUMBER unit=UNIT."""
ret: value=70 unit=mA
